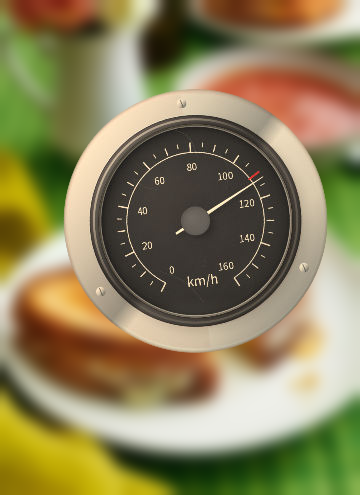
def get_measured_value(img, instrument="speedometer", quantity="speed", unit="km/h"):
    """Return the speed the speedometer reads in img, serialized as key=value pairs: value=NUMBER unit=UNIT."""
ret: value=112.5 unit=km/h
